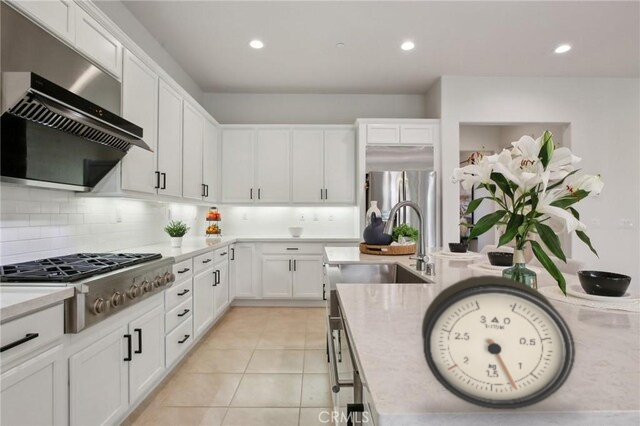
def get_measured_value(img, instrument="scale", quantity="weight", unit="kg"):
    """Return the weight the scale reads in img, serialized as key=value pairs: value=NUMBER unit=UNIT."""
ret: value=1.25 unit=kg
